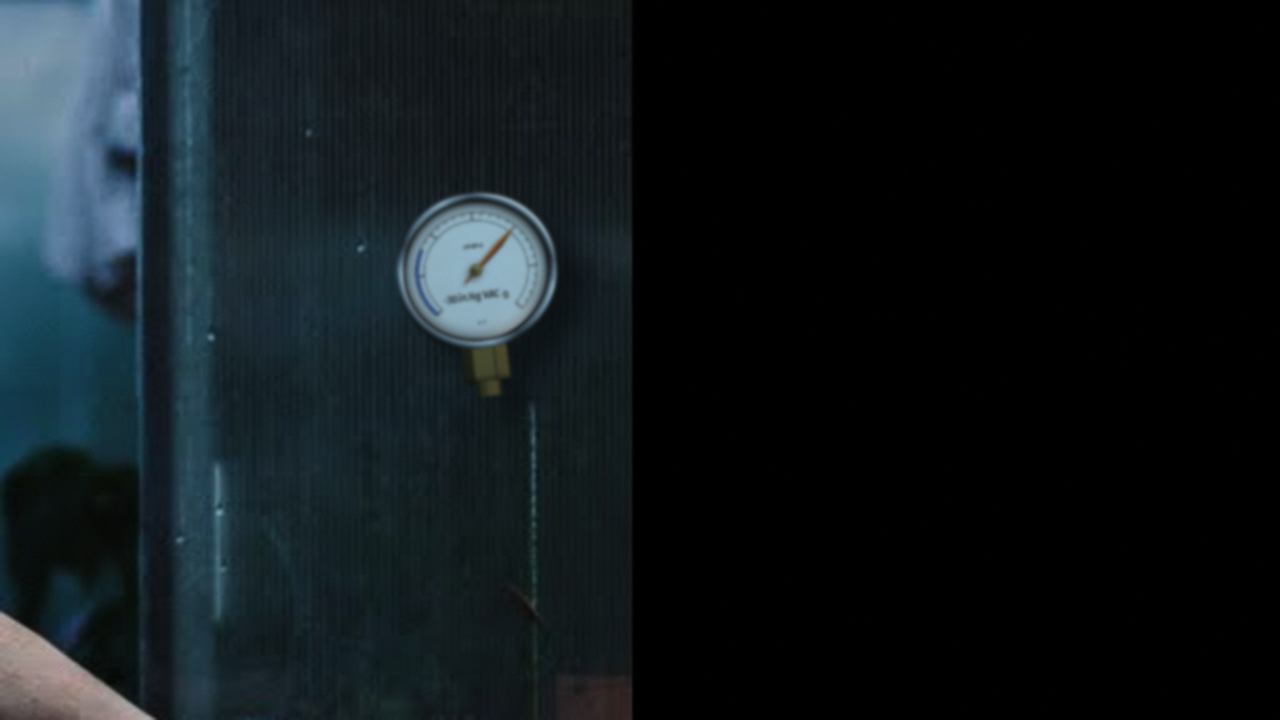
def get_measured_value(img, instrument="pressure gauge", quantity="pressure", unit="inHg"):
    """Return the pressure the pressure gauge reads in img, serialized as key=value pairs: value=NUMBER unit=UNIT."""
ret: value=-10 unit=inHg
